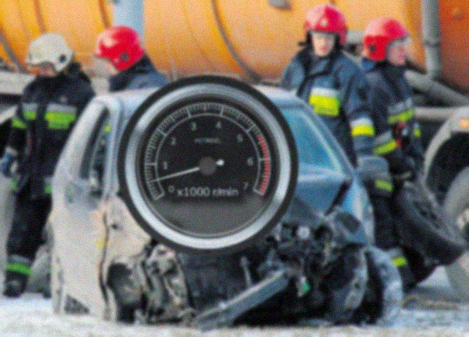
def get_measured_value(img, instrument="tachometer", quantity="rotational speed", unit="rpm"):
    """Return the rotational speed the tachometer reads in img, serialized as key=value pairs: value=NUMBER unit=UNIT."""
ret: value=500 unit=rpm
